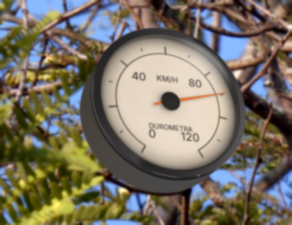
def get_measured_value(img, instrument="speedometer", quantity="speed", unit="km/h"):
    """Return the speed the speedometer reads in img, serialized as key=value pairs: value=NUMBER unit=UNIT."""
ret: value=90 unit=km/h
